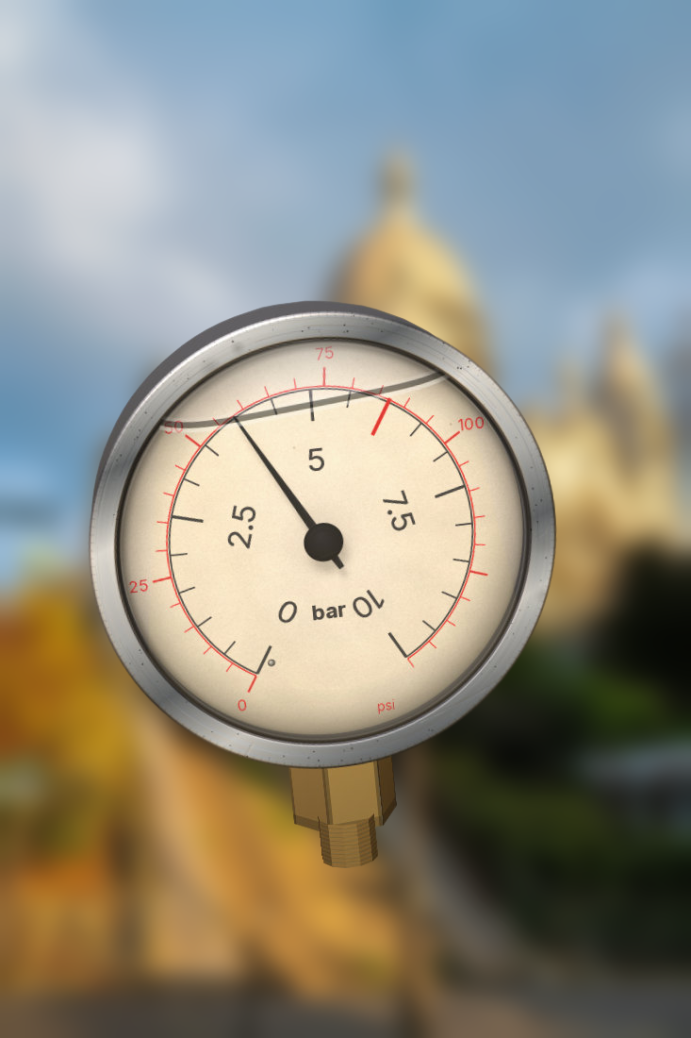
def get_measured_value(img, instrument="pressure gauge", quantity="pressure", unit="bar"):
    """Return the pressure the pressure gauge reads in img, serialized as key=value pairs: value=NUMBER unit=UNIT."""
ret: value=4 unit=bar
